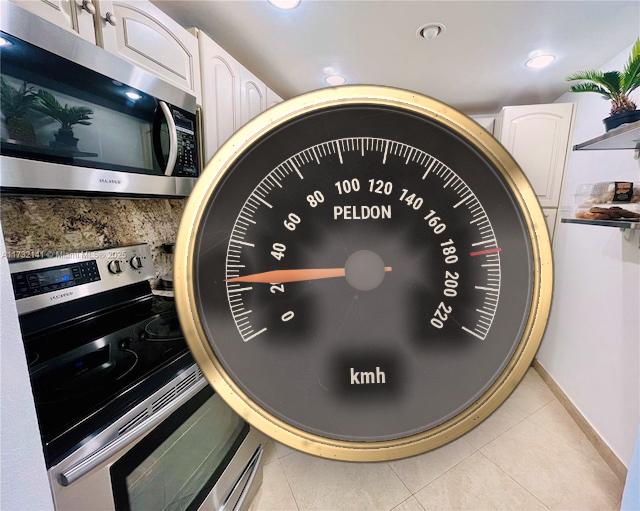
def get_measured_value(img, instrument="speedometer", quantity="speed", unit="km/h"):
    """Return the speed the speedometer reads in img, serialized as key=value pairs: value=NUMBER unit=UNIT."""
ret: value=24 unit=km/h
